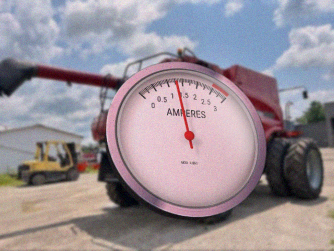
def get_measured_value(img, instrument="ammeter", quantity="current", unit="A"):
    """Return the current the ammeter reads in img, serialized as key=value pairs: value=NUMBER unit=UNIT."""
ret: value=1.25 unit=A
